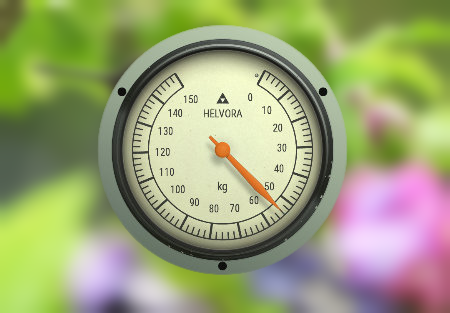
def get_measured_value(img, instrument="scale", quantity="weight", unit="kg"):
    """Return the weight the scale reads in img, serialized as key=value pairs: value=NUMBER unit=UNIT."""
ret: value=54 unit=kg
